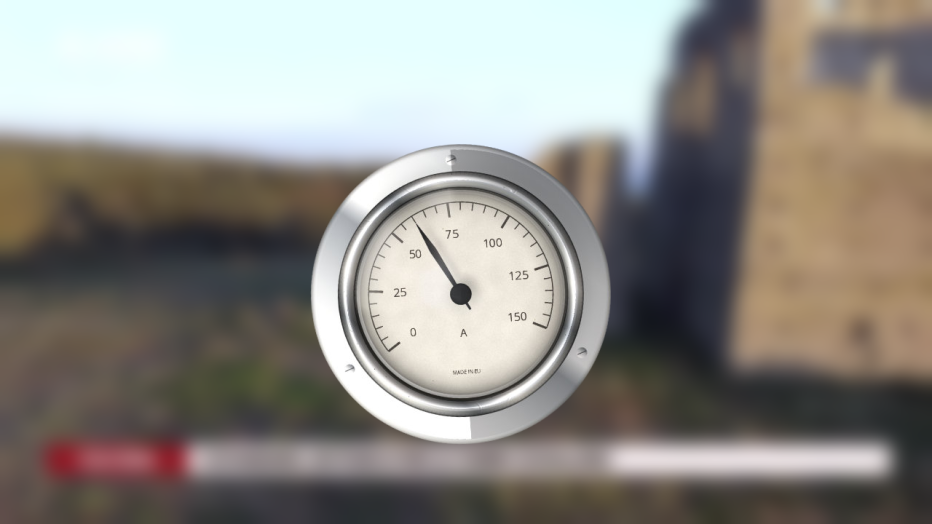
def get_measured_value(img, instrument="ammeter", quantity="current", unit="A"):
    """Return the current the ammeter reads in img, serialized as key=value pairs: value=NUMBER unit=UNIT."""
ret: value=60 unit=A
